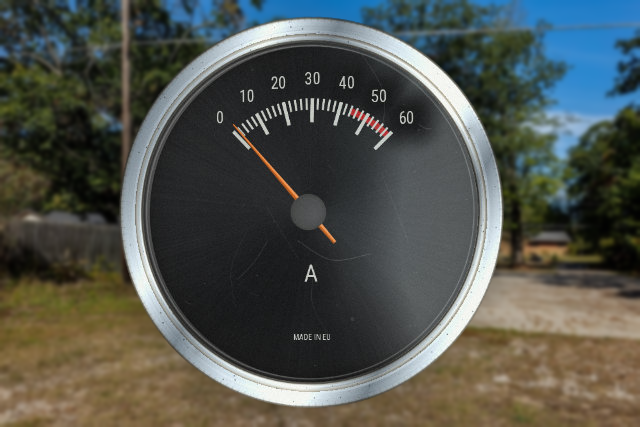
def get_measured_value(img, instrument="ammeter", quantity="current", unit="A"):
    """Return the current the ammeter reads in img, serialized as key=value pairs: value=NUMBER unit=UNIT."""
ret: value=2 unit=A
